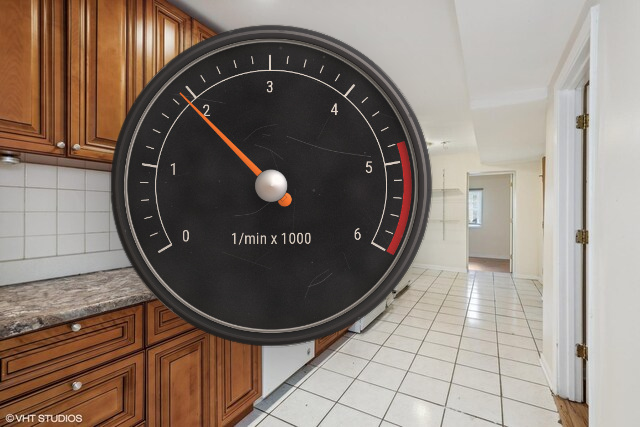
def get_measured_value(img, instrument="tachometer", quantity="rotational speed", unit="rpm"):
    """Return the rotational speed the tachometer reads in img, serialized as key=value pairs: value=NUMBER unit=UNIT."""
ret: value=1900 unit=rpm
